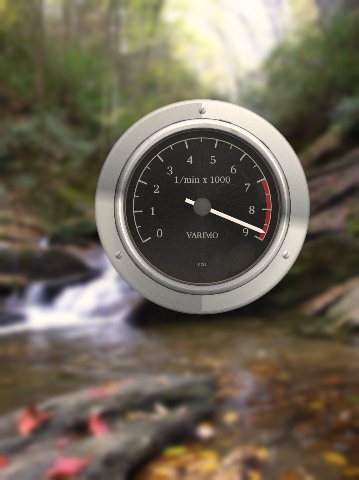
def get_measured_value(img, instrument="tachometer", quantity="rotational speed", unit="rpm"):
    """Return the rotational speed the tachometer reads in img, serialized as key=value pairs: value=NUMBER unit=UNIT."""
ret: value=8750 unit=rpm
